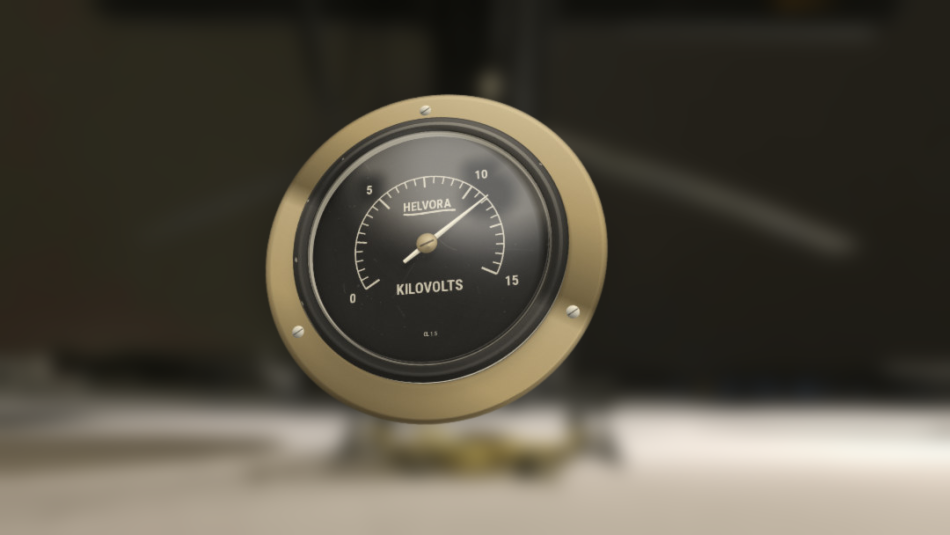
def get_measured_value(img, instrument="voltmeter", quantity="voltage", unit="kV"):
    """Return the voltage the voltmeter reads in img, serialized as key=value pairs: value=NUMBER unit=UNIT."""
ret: value=11 unit=kV
